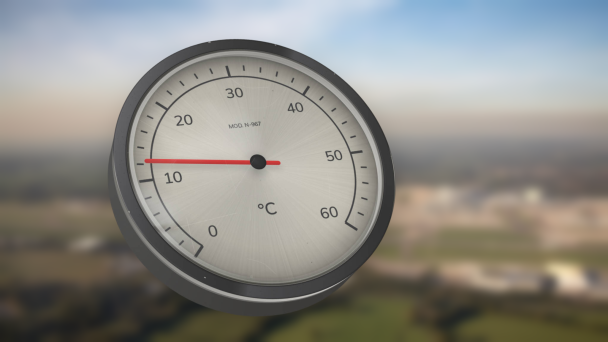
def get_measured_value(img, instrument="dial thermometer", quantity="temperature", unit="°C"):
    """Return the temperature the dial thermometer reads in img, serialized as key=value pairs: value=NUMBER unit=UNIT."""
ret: value=12 unit=°C
